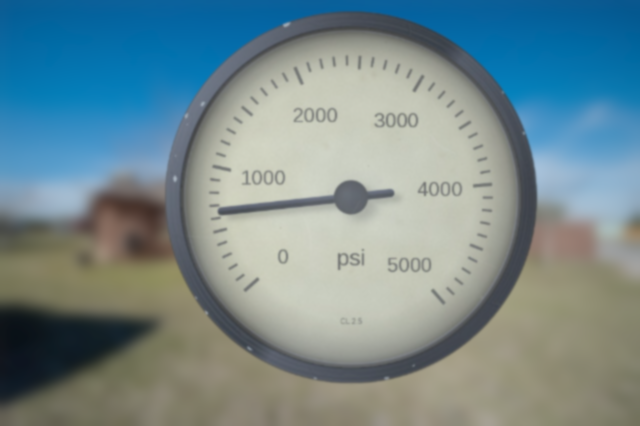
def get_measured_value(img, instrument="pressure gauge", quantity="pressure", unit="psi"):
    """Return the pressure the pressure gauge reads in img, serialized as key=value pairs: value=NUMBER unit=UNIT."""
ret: value=650 unit=psi
